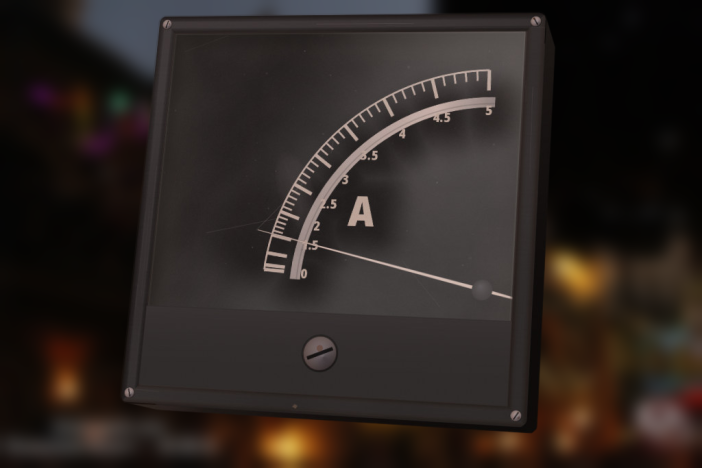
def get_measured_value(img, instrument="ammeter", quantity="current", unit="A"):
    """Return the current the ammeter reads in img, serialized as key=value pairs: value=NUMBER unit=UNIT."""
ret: value=1.5 unit=A
